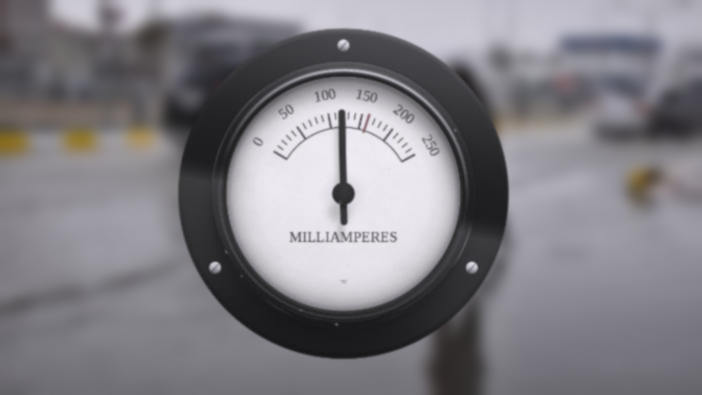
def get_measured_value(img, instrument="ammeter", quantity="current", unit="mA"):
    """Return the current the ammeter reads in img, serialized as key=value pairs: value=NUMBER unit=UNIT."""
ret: value=120 unit=mA
